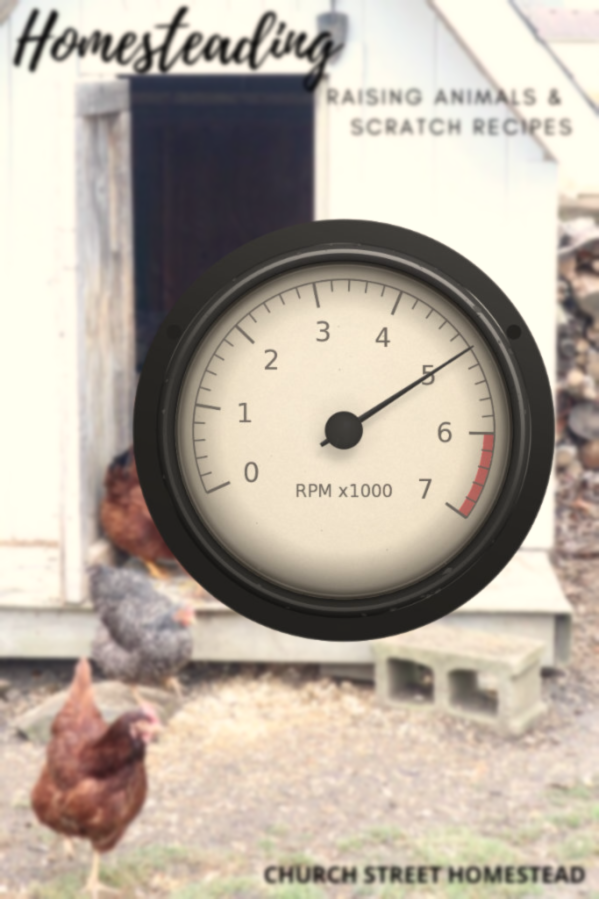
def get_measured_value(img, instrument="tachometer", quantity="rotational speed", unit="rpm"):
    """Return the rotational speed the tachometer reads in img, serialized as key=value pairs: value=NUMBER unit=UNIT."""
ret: value=5000 unit=rpm
